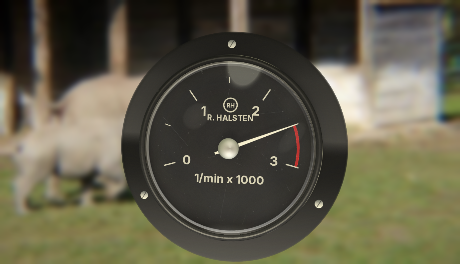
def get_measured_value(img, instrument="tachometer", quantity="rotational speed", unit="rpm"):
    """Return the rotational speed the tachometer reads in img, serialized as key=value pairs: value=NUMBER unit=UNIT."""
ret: value=2500 unit=rpm
